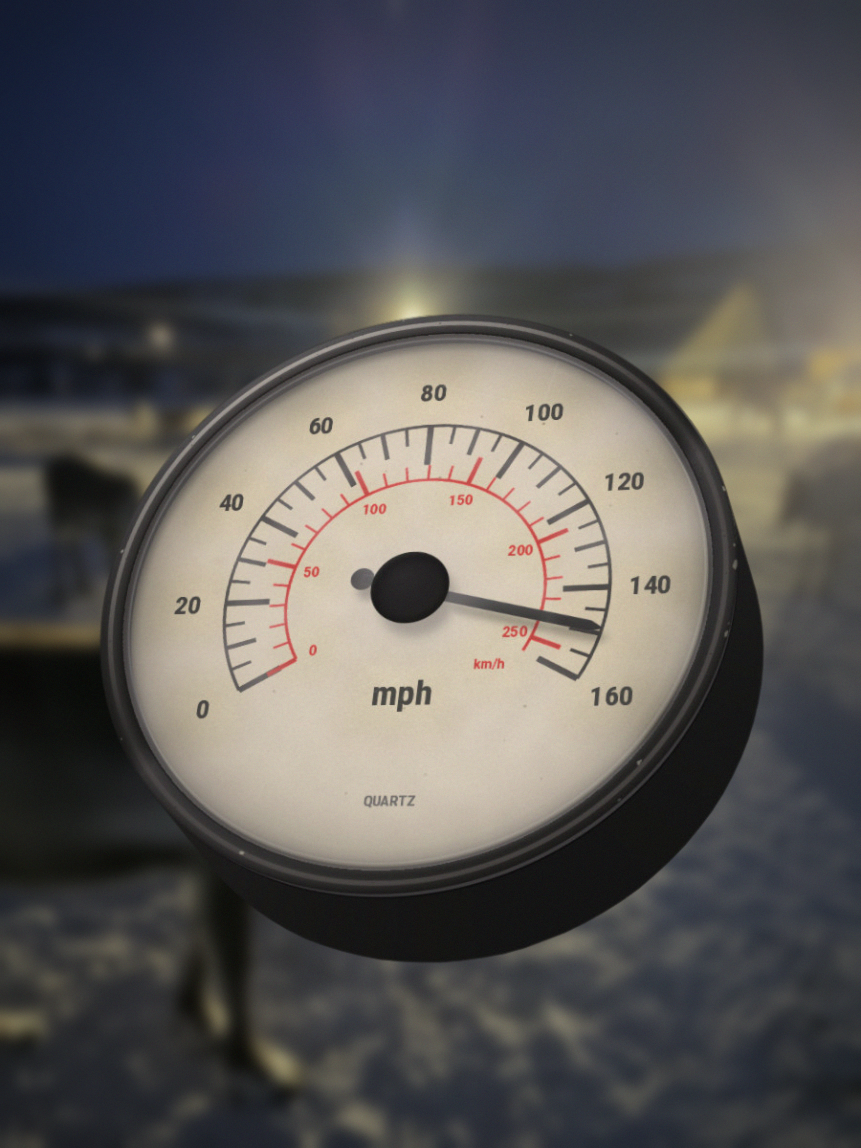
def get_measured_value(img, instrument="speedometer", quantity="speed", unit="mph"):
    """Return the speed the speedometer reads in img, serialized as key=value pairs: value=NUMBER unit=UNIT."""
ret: value=150 unit=mph
